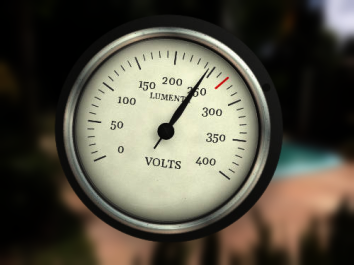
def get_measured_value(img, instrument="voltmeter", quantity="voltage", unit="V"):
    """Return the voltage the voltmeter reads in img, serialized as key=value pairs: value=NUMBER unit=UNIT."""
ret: value=245 unit=V
